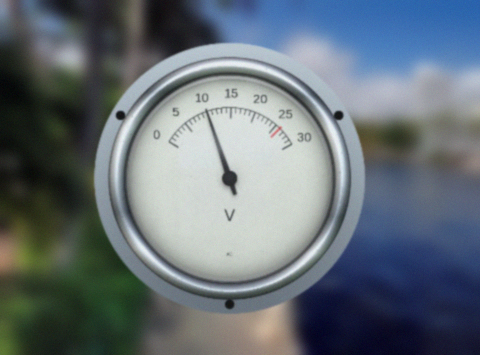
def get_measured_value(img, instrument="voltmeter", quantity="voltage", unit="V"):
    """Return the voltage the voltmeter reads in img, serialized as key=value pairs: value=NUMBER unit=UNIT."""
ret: value=10 unit=V
